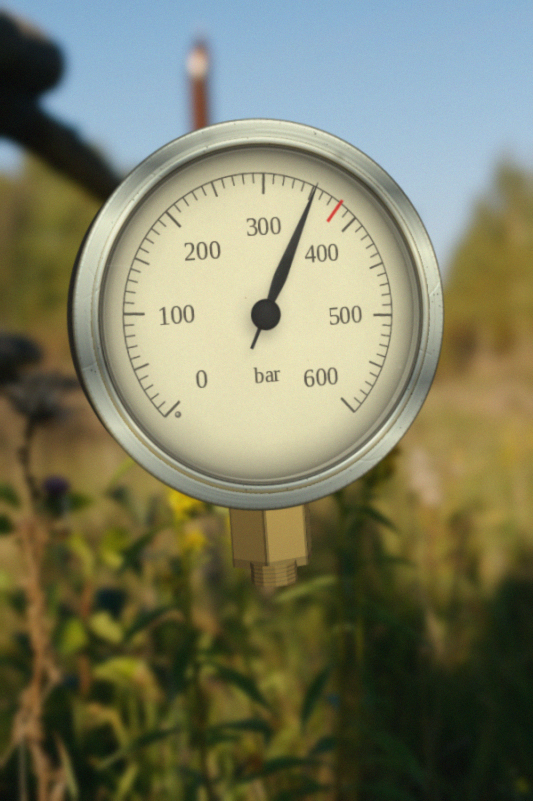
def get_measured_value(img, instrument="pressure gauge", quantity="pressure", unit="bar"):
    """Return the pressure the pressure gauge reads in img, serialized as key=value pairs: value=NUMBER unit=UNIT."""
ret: value=350 unit=bar
